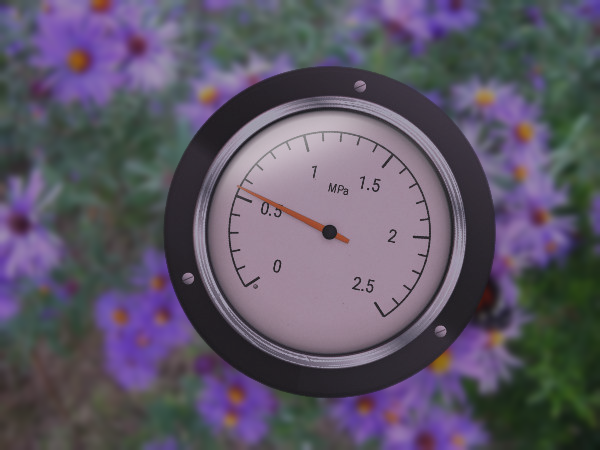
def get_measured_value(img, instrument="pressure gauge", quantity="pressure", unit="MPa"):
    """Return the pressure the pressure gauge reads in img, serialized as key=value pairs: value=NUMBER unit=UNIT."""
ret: value=0.55 unit=MPa
